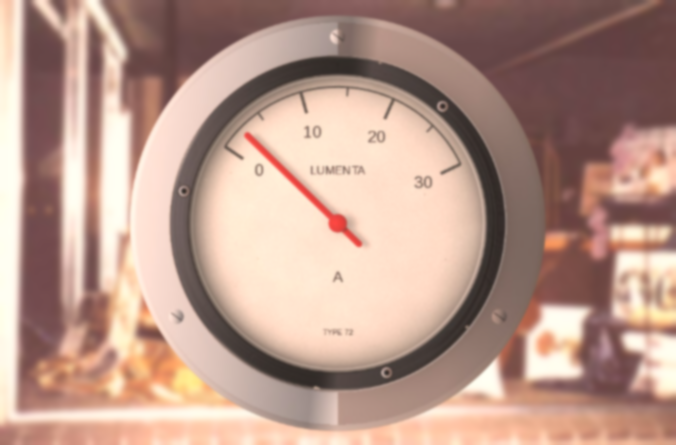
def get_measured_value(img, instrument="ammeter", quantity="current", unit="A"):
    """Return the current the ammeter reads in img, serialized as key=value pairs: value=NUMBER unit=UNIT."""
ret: value=2.5 unit=A
